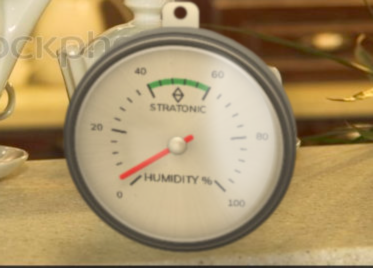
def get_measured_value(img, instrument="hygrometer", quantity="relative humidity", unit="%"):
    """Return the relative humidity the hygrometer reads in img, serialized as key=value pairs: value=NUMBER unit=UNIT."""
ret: value=4 unit=%
